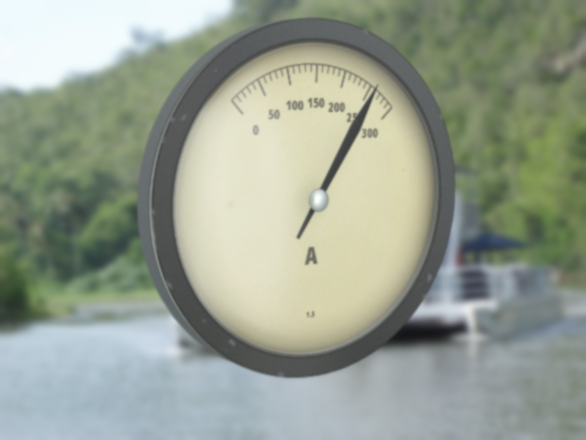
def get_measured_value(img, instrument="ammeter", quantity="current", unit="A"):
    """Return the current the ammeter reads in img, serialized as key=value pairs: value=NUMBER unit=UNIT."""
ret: value=250 unit=A
